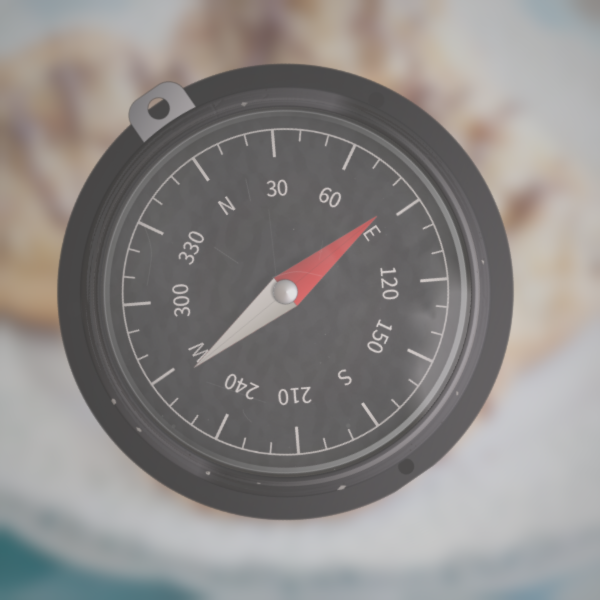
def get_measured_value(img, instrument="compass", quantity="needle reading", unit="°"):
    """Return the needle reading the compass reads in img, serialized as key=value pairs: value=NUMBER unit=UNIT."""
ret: value=85 unit=°
